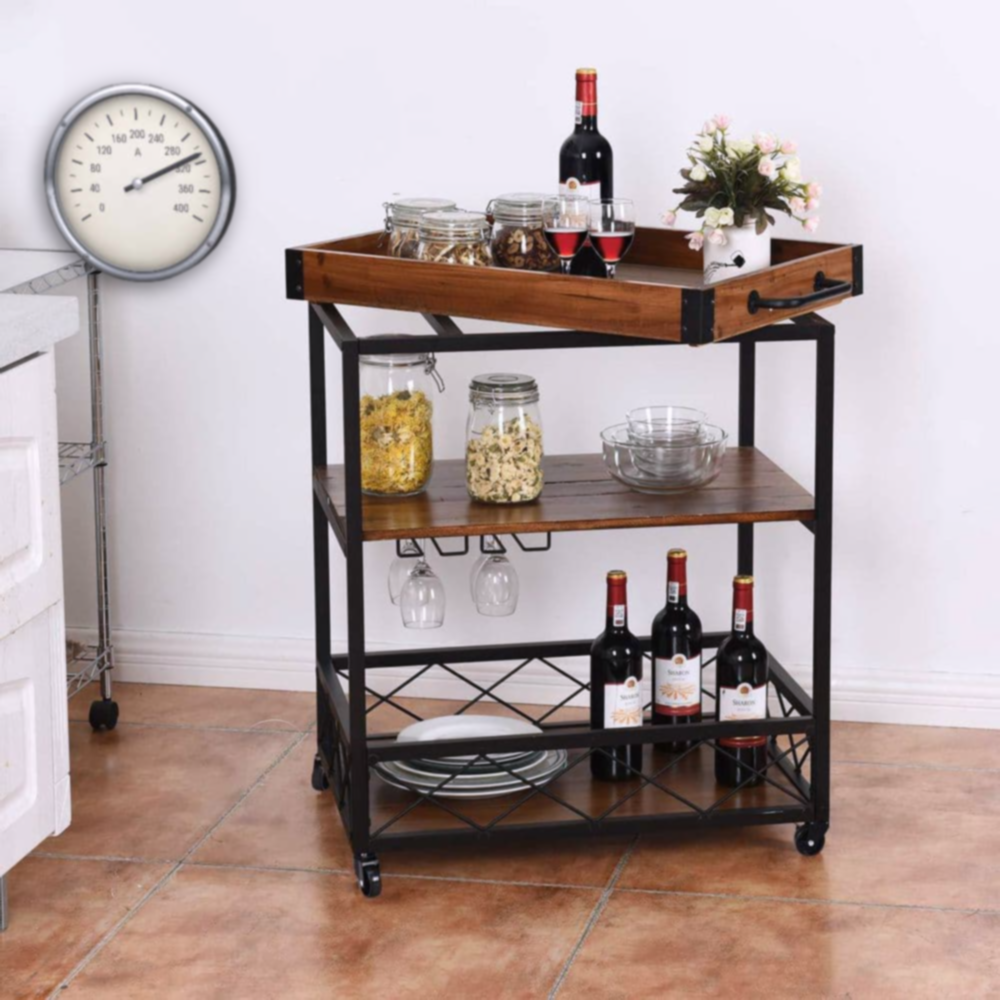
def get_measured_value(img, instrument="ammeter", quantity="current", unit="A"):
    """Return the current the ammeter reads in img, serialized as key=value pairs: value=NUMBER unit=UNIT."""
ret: value=310 unit=A
